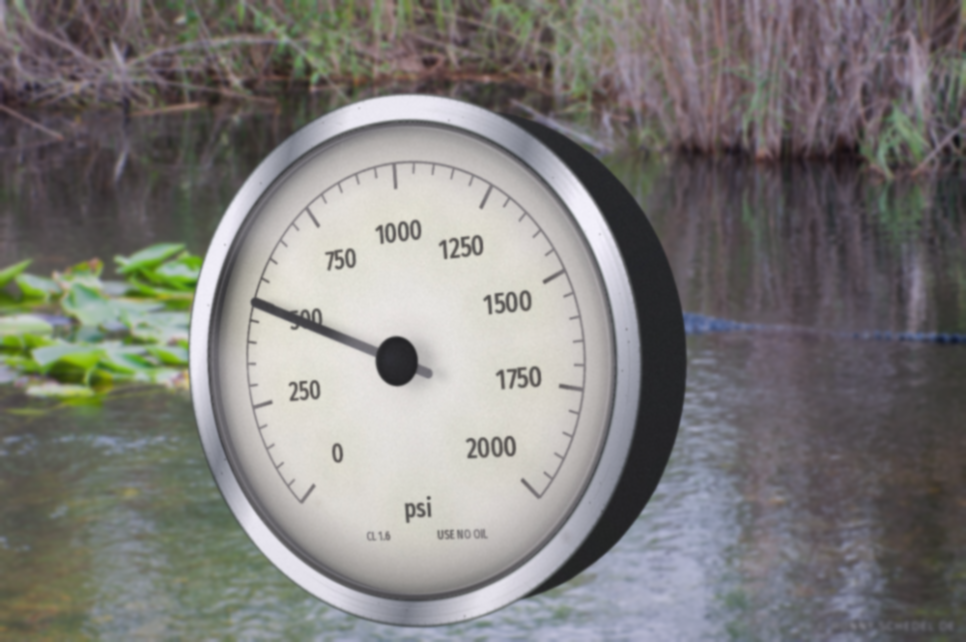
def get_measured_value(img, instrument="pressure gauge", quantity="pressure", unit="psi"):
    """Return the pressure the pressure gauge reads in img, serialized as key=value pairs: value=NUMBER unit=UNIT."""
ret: value=500 unit=psi
